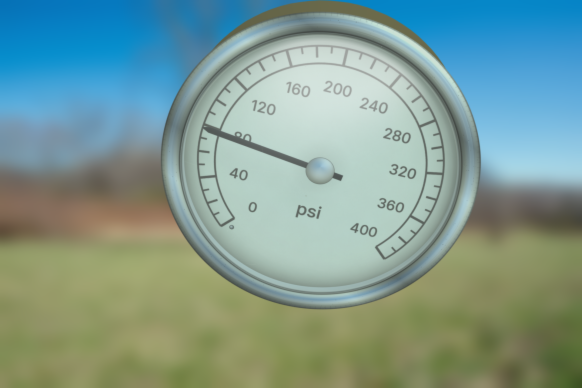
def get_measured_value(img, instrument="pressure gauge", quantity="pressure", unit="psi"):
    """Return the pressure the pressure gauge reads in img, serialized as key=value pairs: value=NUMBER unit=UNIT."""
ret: value=80 unit=psi
